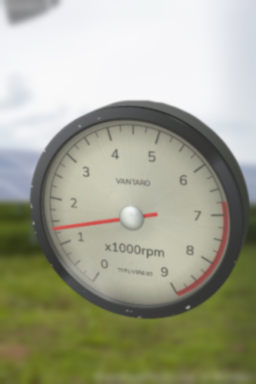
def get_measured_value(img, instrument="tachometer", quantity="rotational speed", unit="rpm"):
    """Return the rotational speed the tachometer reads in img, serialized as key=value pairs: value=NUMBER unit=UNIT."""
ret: value=1375 unit=rpm
